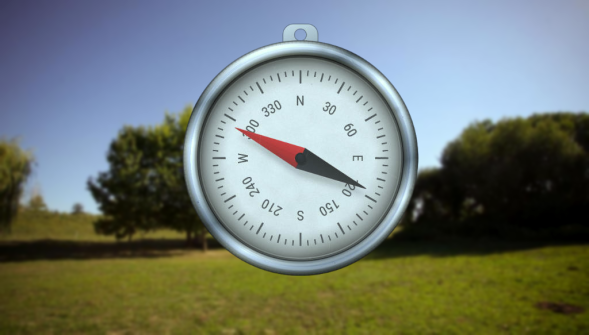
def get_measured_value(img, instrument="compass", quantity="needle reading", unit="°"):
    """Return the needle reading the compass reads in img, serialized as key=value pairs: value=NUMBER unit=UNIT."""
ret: value=295 unit=°
